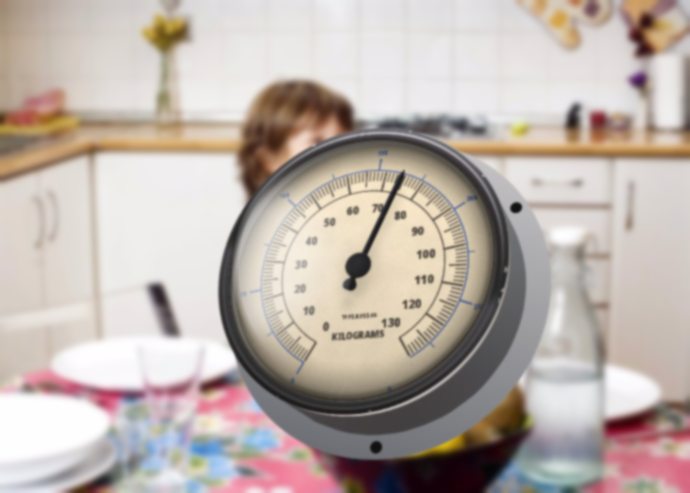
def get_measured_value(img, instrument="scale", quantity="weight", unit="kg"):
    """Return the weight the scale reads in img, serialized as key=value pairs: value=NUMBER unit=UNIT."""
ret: value=75 unit=kg
